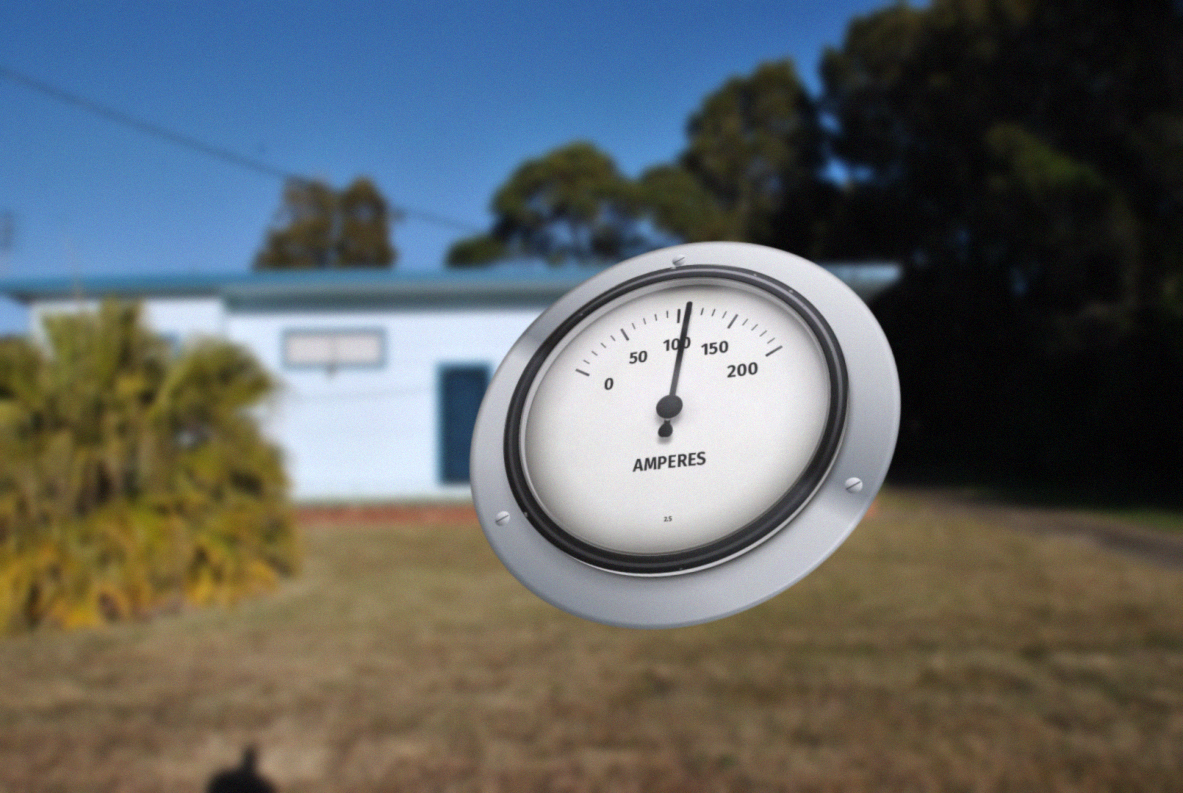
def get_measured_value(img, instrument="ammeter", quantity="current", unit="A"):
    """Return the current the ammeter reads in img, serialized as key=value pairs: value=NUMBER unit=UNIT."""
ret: value=110 unit=A
